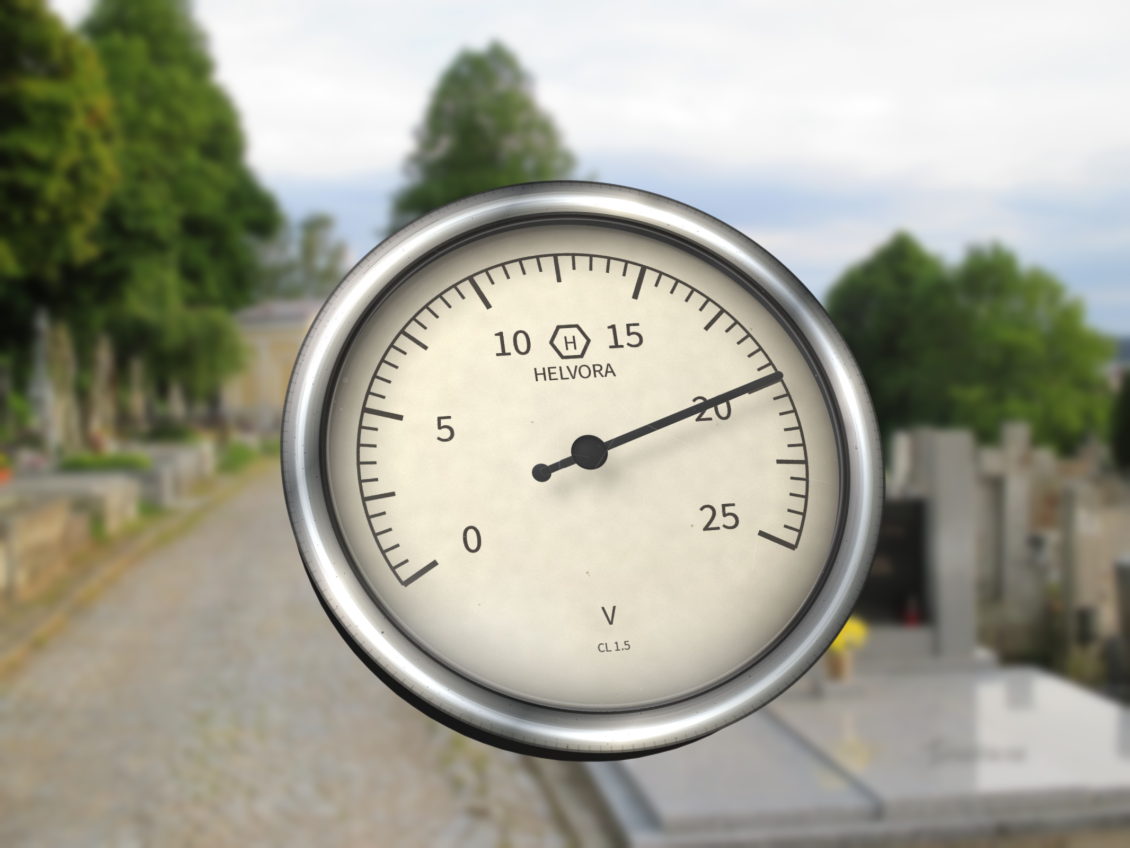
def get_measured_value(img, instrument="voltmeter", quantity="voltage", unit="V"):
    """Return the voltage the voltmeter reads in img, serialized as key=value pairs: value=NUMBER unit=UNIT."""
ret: value=20 unit=V
